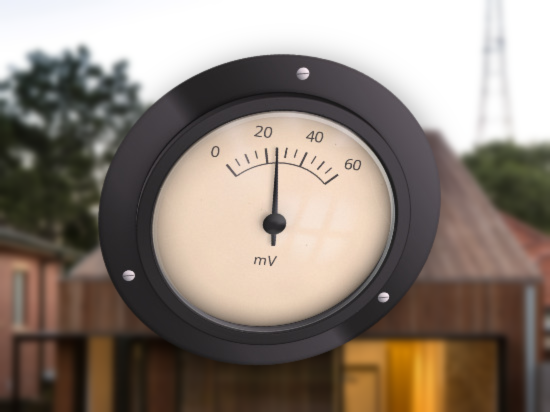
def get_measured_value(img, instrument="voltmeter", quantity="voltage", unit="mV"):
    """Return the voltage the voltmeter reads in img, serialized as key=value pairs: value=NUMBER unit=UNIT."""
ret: value=25 unit=mV
